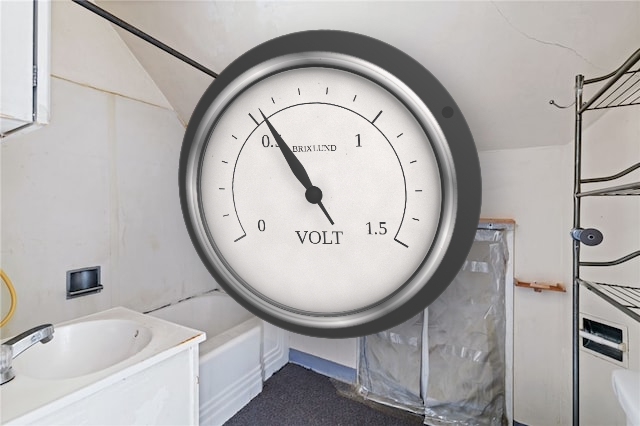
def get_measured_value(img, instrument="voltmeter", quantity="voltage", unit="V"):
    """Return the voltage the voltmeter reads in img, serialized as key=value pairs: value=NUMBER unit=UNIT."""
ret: value=0.55 unit=V
